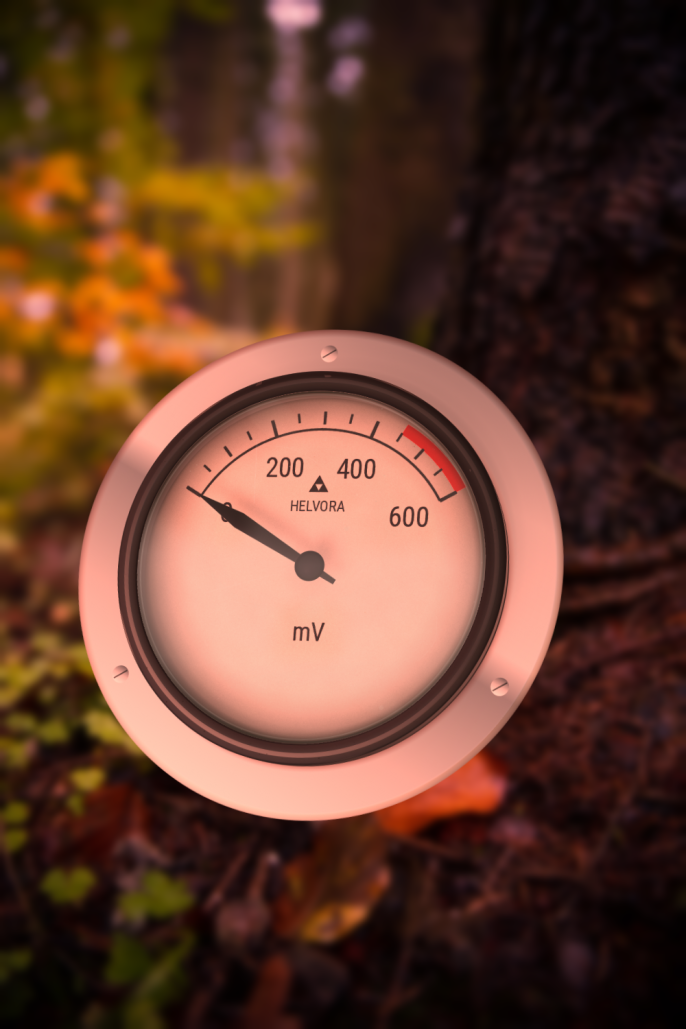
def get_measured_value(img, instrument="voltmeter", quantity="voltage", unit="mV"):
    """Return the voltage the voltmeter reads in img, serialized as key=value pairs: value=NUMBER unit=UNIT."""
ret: value=0 unit=mV
